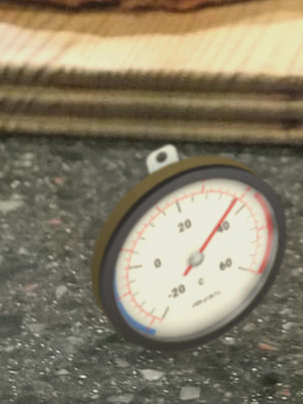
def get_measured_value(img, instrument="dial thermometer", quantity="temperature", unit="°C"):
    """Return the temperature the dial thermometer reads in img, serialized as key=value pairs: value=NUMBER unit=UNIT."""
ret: value=36 unit=°C
